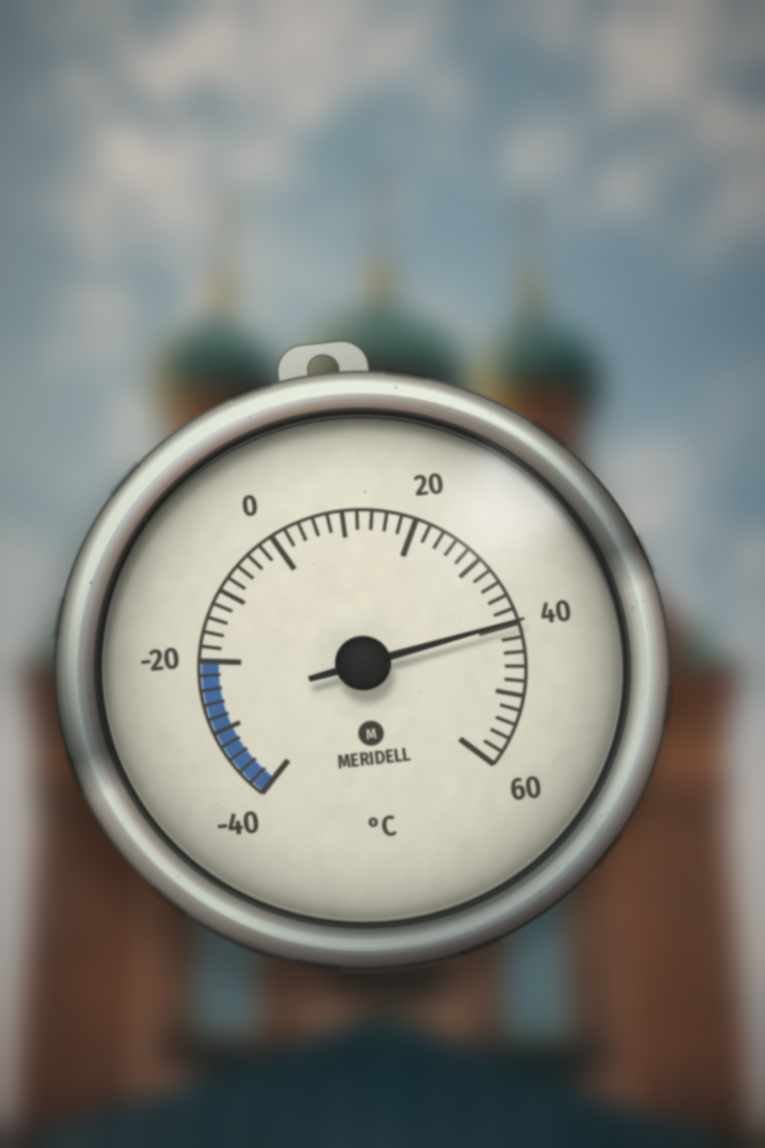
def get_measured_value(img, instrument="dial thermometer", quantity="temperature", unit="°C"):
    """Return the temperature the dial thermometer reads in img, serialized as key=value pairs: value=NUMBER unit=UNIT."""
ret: value=40 unit=°C
